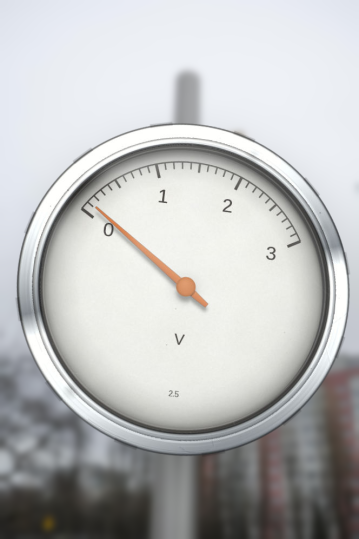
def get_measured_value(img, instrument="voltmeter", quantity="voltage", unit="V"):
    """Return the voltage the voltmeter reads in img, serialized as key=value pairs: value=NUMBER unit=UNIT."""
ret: value=0.1 unit=V
